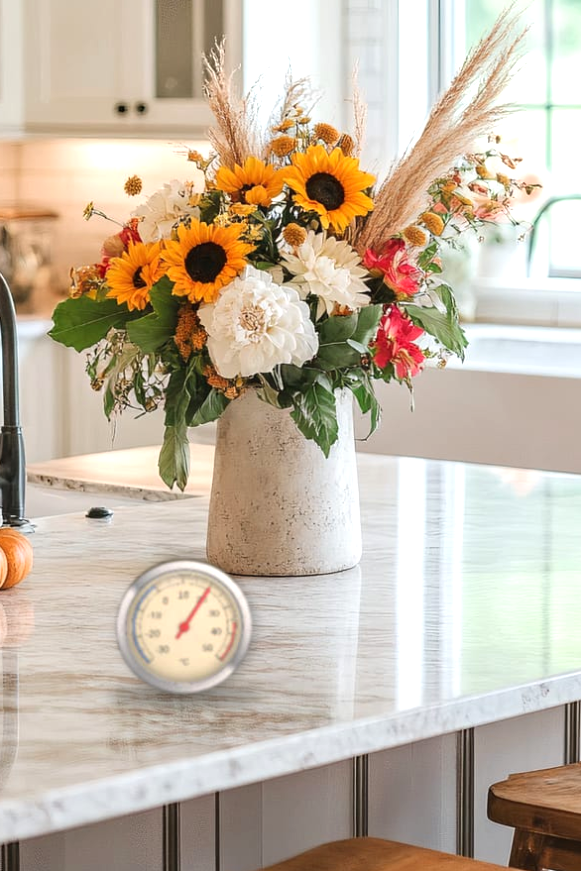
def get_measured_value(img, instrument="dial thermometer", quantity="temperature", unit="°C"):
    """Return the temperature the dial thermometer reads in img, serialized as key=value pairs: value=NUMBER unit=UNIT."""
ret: value=20 unit=°C
